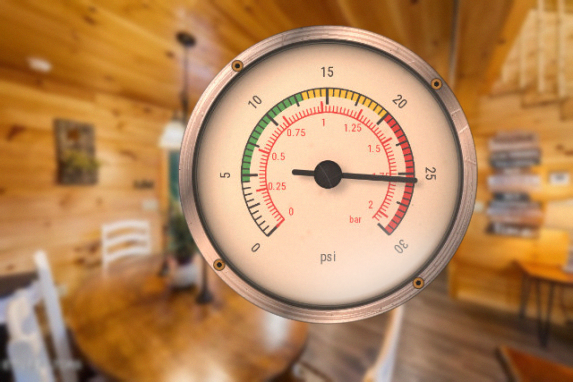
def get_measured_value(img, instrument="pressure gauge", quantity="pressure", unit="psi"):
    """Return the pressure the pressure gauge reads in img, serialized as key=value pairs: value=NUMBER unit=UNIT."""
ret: value=25.5 unit=psi
